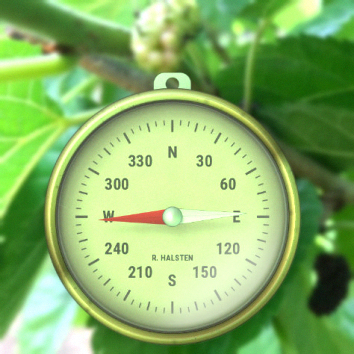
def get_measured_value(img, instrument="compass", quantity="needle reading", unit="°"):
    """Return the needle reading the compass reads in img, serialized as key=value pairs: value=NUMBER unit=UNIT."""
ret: value=267.5 unit=°
